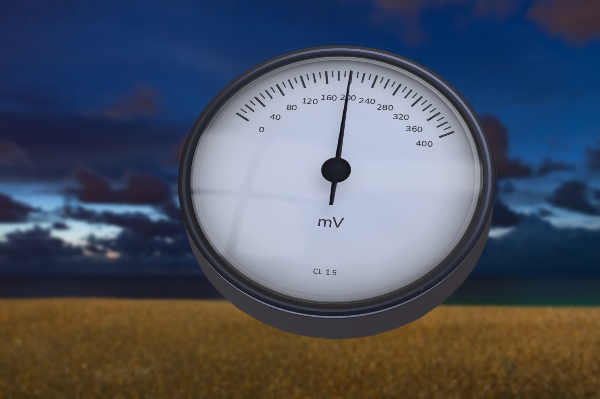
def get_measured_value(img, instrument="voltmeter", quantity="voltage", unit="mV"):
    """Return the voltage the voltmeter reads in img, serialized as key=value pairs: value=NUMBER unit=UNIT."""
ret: value=200 unit=mV
